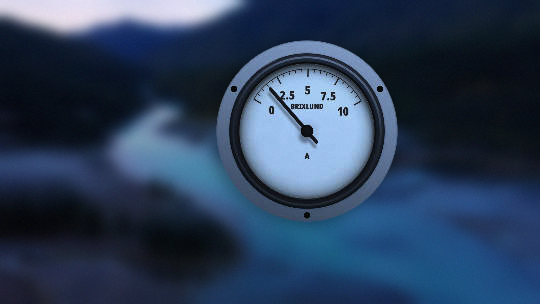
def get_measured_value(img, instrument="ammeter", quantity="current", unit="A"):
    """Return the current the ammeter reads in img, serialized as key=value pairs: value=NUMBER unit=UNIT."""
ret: value=1.5 unit=A
